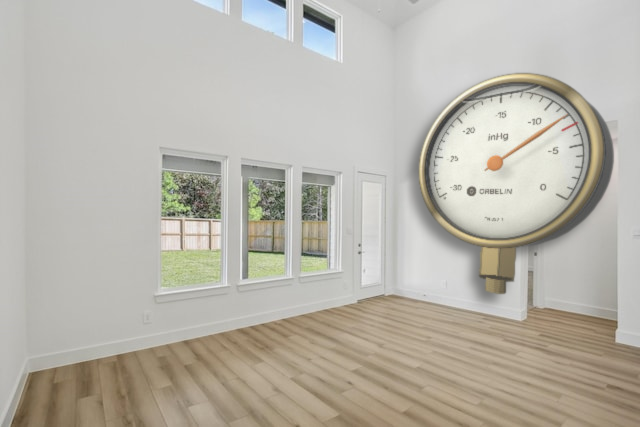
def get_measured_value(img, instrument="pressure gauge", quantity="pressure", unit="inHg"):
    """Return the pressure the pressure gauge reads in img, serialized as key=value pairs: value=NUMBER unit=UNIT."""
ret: value=-8 unit=inHg
